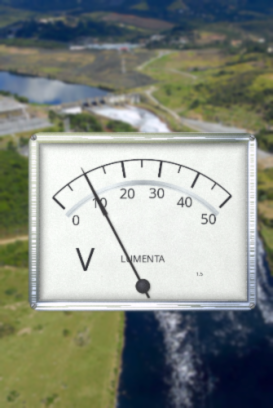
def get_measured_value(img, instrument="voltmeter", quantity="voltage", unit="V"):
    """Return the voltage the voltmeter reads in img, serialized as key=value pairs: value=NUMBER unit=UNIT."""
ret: value=10 unit=V
